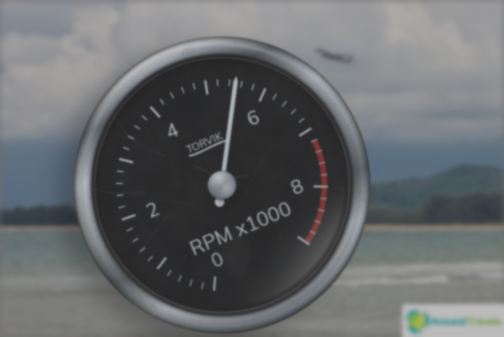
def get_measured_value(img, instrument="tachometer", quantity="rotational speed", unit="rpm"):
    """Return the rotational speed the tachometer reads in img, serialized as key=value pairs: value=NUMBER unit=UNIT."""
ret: value=5500 unit=rpm
